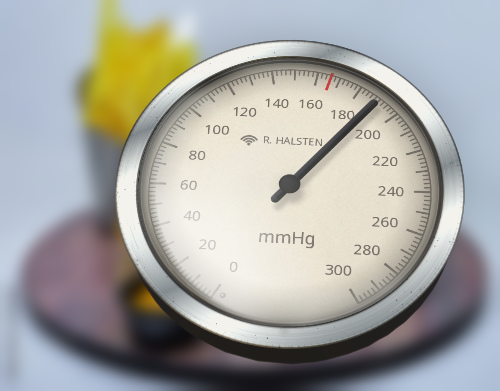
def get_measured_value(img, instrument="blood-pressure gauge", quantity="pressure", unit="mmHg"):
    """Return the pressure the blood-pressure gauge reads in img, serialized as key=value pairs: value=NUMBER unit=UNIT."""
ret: value=190 unit=mmHg
